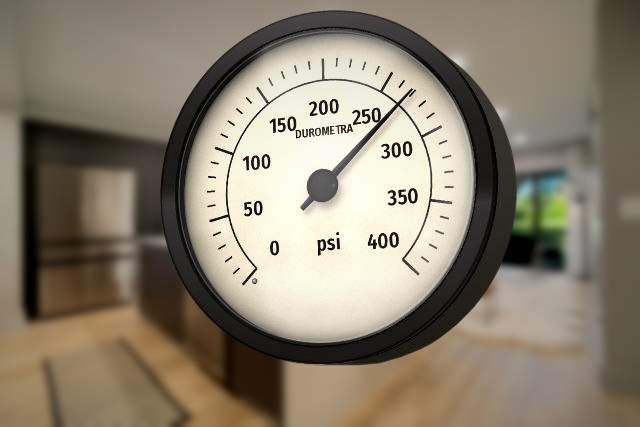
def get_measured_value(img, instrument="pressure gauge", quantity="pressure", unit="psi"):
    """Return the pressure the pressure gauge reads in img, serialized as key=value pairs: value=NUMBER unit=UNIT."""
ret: value=270 unit=psi
